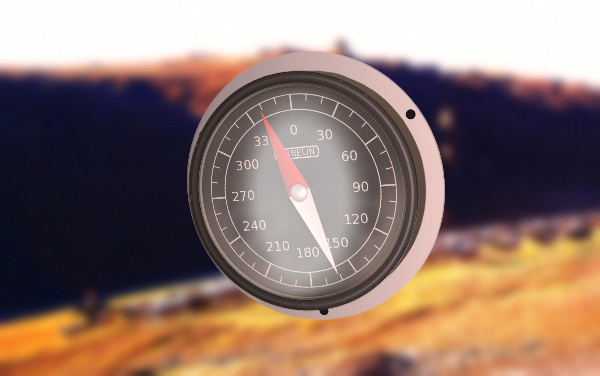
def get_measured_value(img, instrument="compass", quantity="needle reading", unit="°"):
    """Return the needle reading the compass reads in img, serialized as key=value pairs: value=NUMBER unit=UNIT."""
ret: value=340 unit=°
